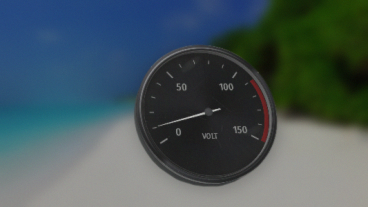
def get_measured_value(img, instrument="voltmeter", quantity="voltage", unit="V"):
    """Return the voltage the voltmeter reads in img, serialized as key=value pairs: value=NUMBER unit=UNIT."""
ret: value=10 unit=V
